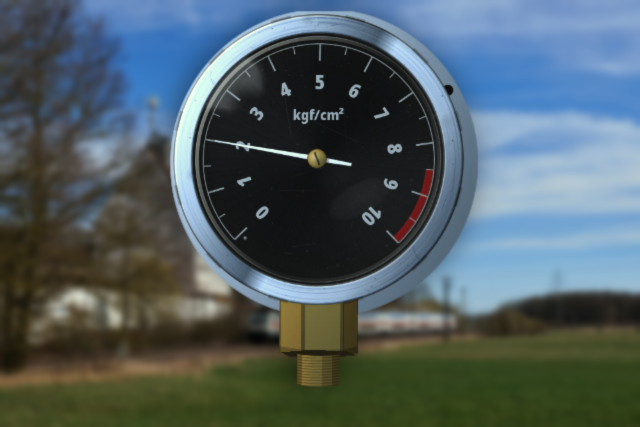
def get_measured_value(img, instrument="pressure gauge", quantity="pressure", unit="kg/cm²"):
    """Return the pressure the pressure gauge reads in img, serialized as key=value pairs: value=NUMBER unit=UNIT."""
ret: value=2 unit=kg/cm²
